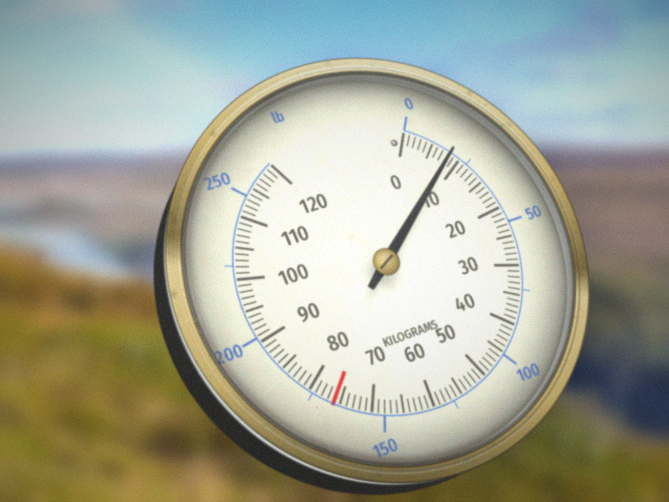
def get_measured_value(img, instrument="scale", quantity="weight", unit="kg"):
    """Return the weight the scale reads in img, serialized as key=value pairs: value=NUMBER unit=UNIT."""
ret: value=8 unit=kg
